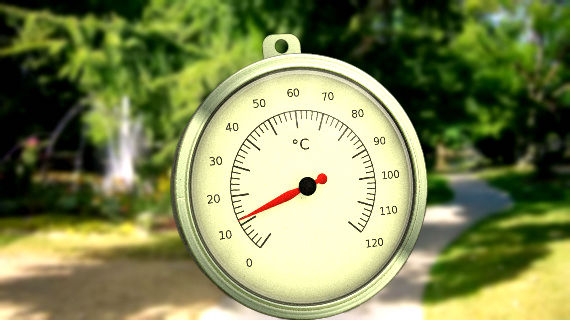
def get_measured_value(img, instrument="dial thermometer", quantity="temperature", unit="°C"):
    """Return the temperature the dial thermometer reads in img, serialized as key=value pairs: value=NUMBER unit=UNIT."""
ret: value=12 unit=°C
